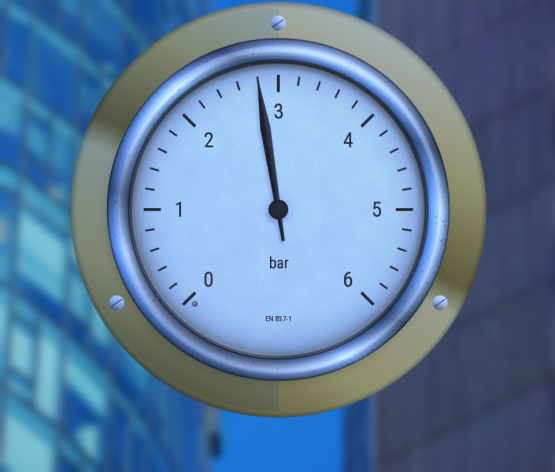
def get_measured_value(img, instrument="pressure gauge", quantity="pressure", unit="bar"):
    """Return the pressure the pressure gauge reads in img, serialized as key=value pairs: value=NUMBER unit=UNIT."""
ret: value=2.8 unit=bar
